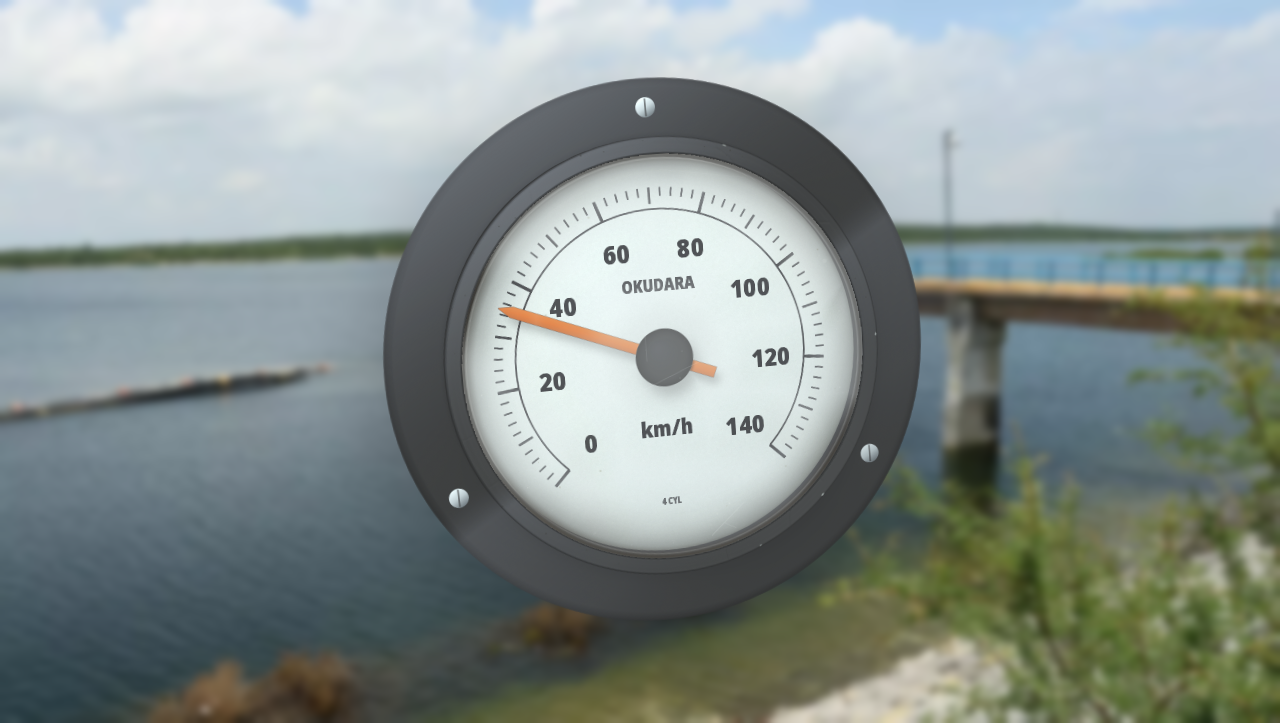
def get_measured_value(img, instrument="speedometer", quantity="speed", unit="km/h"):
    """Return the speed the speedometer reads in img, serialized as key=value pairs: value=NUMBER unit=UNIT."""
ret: value=35 unit=km/h
